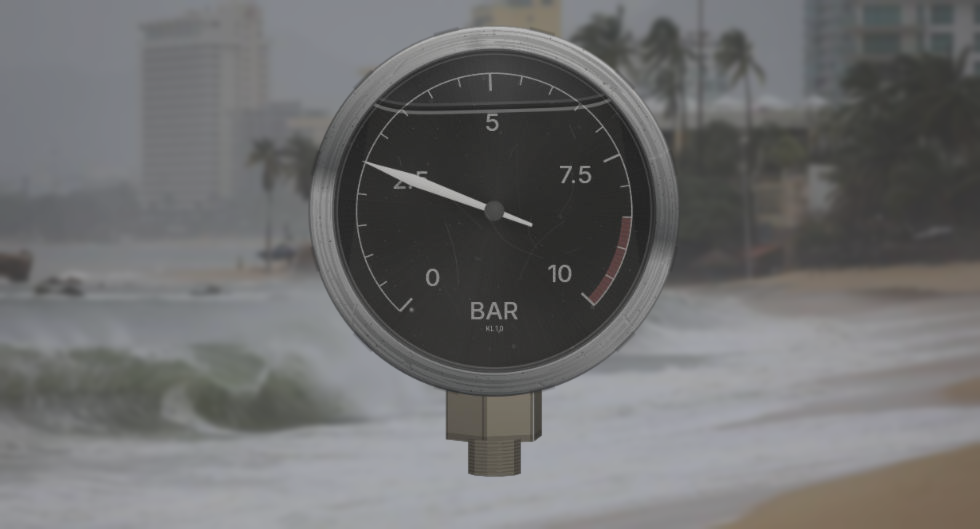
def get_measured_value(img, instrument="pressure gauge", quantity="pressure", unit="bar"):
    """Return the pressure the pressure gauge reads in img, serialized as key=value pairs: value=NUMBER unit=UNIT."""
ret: value=2.5 unit=bar
